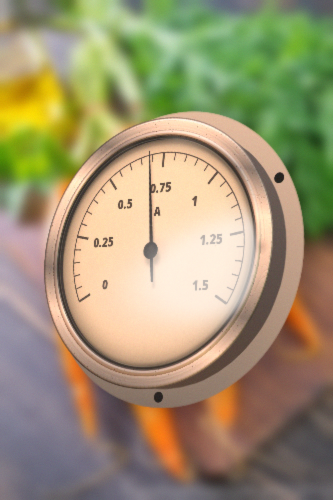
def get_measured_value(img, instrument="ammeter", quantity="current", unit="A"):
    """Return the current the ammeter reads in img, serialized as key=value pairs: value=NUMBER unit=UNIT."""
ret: value=0.7 unit=A
